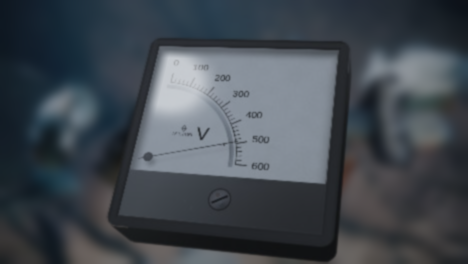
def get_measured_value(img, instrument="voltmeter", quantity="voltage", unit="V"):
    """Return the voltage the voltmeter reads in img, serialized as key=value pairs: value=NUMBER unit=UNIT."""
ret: value=500 unit=V
